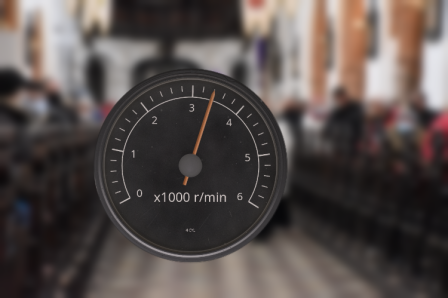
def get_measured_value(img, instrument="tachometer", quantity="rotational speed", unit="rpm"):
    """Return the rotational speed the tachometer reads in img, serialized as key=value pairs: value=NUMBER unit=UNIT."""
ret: value=3400 unit=rpm
